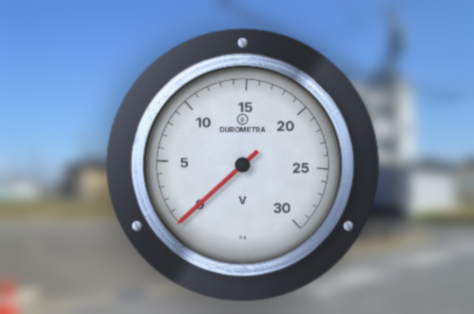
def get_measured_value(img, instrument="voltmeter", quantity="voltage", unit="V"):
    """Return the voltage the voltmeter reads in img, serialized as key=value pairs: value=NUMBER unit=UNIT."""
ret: value=0 unit=V
